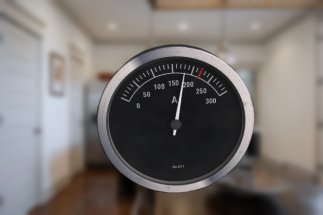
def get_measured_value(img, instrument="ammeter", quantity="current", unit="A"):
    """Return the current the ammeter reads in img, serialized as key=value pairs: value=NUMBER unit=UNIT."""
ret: value=180 unit=A
